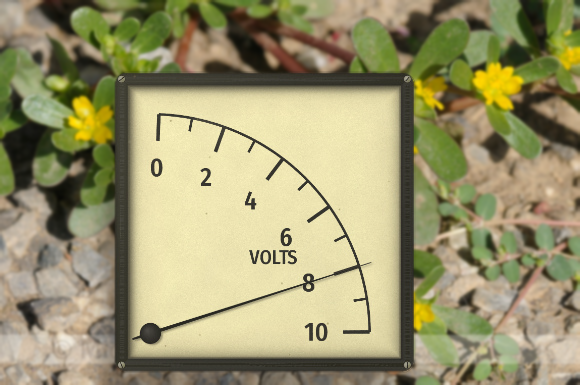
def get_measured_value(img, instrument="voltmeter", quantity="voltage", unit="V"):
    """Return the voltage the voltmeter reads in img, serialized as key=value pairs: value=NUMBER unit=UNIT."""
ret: value=8 unit=V
